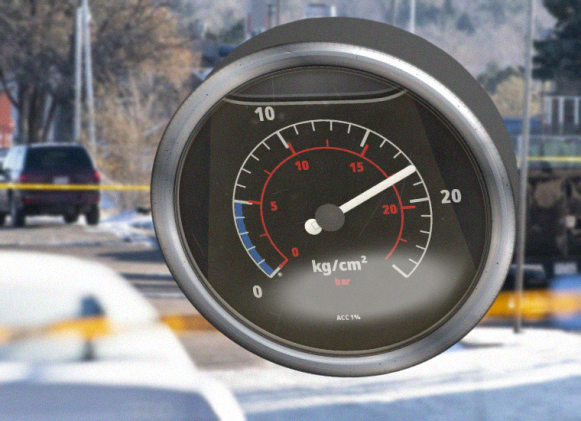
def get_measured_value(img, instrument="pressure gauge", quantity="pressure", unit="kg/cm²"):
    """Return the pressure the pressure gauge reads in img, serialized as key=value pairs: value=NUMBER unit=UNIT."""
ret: value=18 unit=kg/cm²
